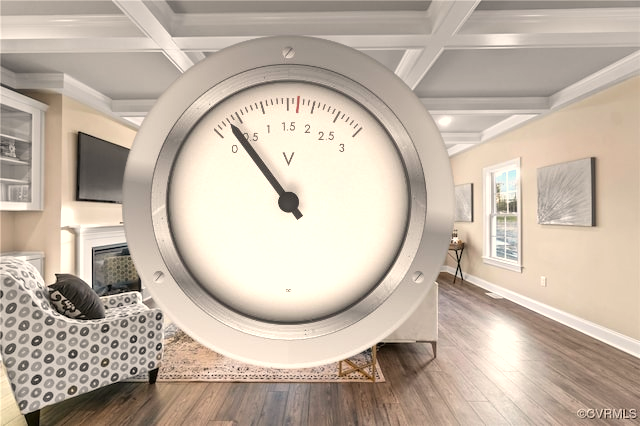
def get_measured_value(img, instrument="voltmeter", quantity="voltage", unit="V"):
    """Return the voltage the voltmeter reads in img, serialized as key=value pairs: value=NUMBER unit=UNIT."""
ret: value=0.3 unit=V
